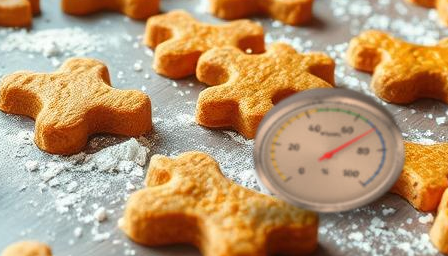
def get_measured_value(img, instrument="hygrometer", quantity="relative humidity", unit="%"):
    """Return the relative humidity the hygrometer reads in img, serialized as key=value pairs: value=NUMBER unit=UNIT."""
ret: value=68 unit=%
